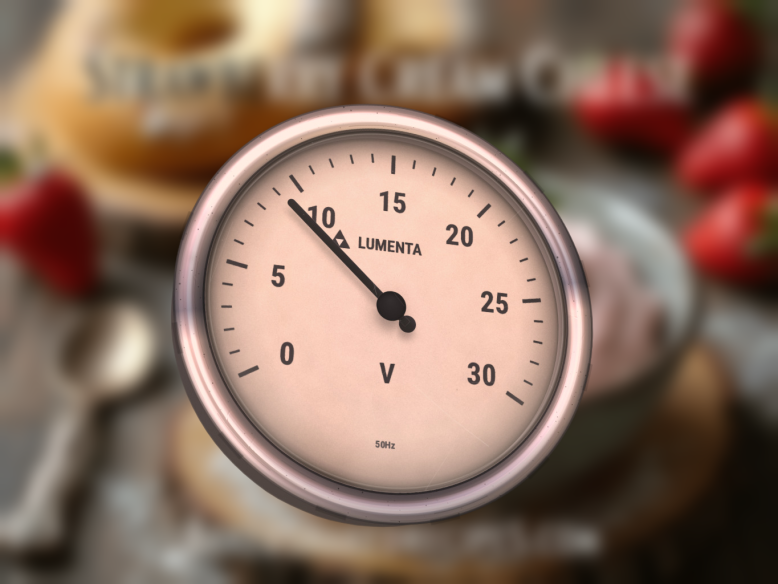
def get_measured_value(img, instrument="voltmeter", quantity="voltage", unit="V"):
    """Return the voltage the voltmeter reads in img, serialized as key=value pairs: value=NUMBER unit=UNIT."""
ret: value=9 unit=V
